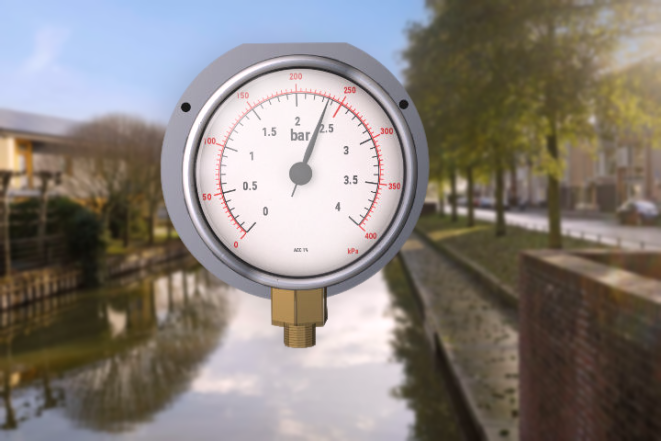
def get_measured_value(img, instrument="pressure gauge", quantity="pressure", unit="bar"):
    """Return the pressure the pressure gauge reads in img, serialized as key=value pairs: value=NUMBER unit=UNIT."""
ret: value=2.35 unit=bar
